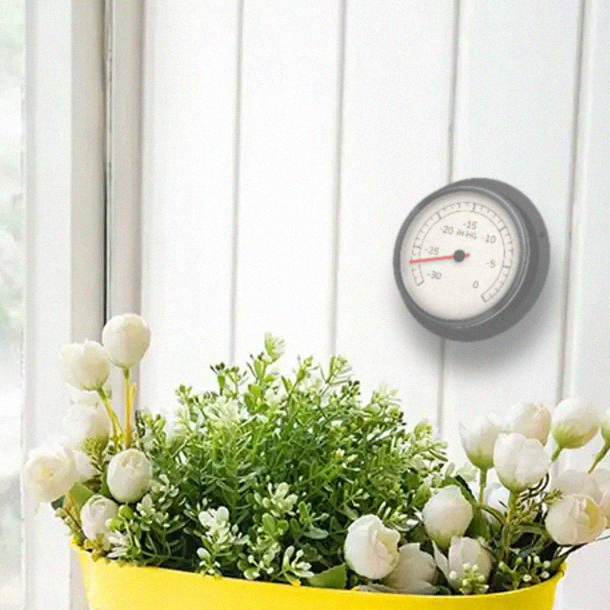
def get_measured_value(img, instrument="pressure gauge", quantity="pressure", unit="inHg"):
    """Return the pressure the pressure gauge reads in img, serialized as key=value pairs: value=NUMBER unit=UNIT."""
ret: value=-27 unit=inHg
